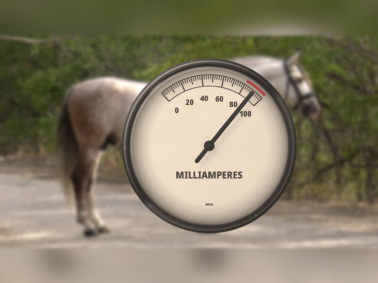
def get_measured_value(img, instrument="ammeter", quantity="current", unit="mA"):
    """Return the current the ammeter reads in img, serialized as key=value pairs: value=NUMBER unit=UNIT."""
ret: value=90 unit=mA
